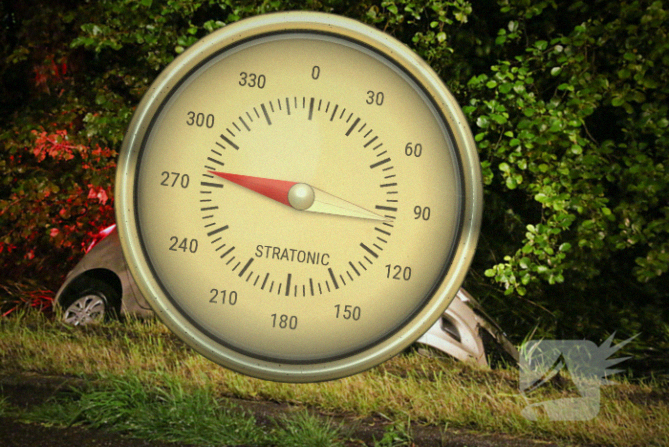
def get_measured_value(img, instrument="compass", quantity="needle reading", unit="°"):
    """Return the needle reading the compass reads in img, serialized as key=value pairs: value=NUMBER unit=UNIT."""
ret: value=277.5 unit=°
